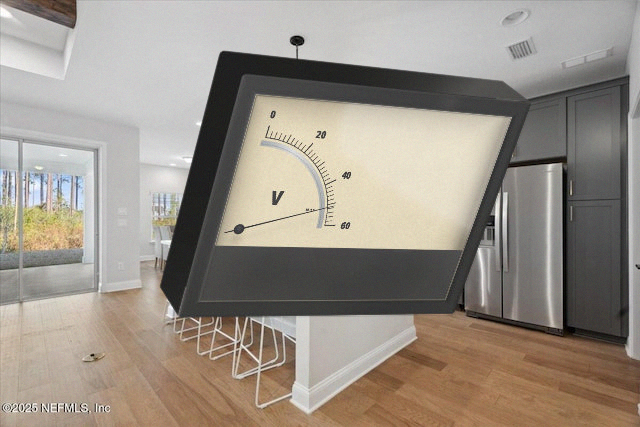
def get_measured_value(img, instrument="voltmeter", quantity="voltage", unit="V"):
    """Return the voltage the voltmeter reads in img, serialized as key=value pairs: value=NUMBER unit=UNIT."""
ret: value=50 unit=V
